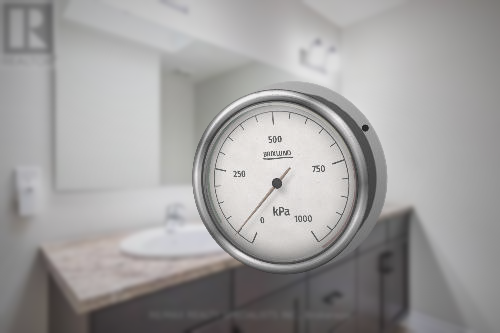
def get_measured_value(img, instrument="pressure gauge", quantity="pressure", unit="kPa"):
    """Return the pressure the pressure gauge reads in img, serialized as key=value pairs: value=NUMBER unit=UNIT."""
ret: value=50 unit=kPa
